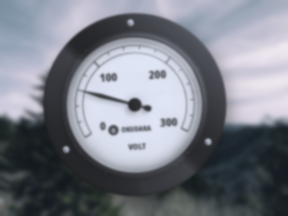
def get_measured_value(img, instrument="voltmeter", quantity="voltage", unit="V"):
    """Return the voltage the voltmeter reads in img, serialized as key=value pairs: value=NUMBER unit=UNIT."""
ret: value=60 unit=V
